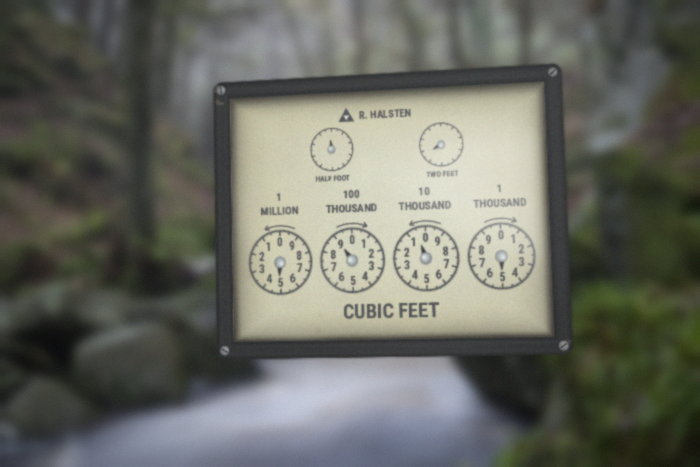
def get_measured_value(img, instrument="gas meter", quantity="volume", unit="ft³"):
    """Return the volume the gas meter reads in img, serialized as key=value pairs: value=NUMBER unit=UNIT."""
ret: value=490500 unit=ft³
